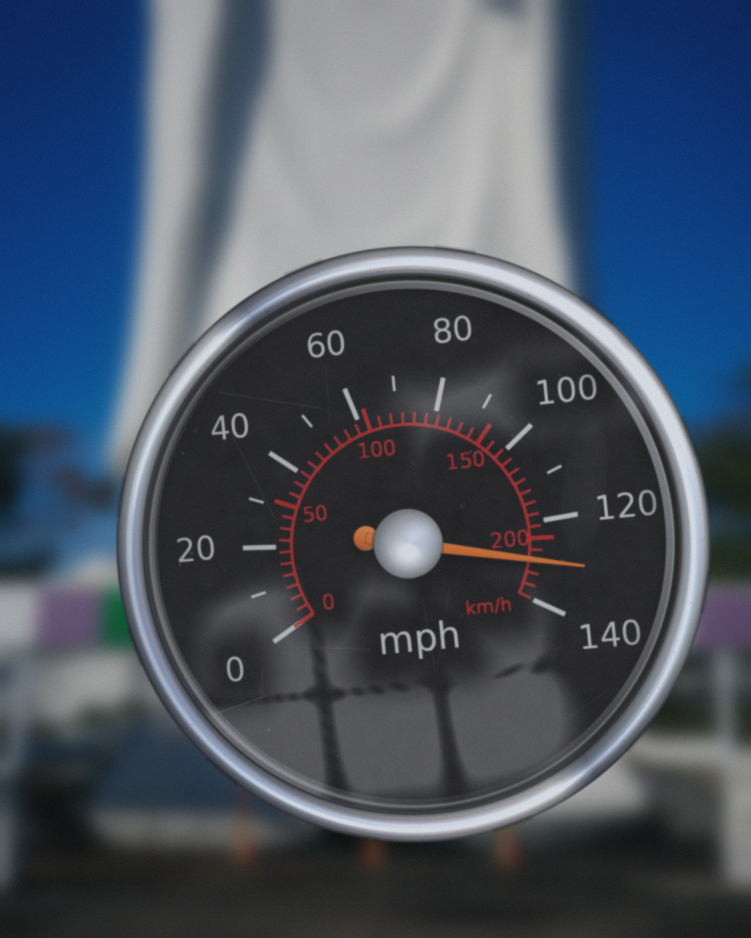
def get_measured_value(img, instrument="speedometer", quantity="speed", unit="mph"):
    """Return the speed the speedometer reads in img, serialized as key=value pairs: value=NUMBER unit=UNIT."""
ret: value=130 unit=mph
